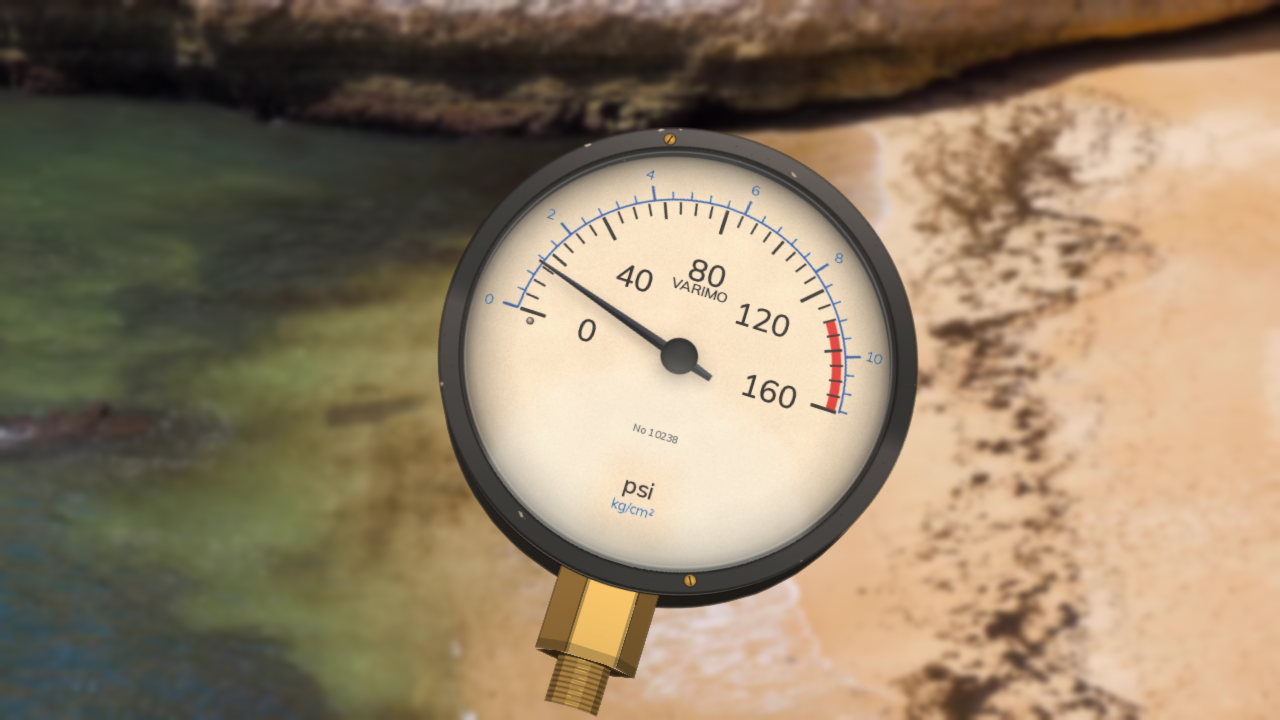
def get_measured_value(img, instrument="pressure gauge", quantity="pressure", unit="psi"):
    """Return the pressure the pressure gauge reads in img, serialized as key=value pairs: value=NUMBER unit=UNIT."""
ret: value=15 unit=psi
